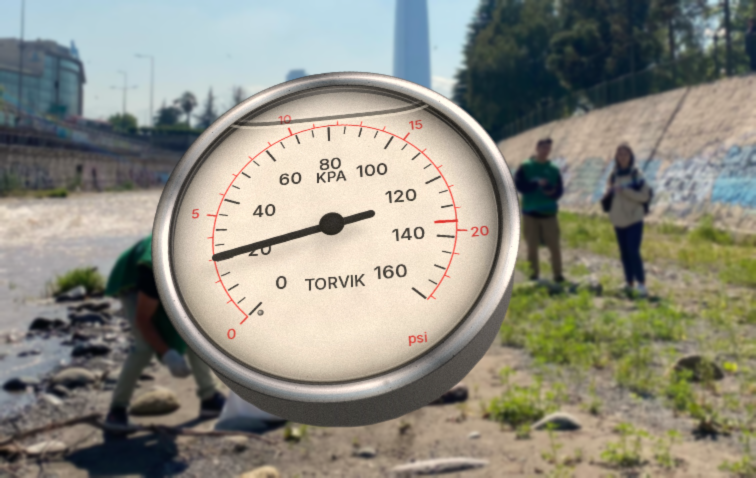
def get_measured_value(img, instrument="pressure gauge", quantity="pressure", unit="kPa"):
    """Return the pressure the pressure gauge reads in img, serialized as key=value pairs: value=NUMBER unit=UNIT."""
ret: value=20 unit=kPa
